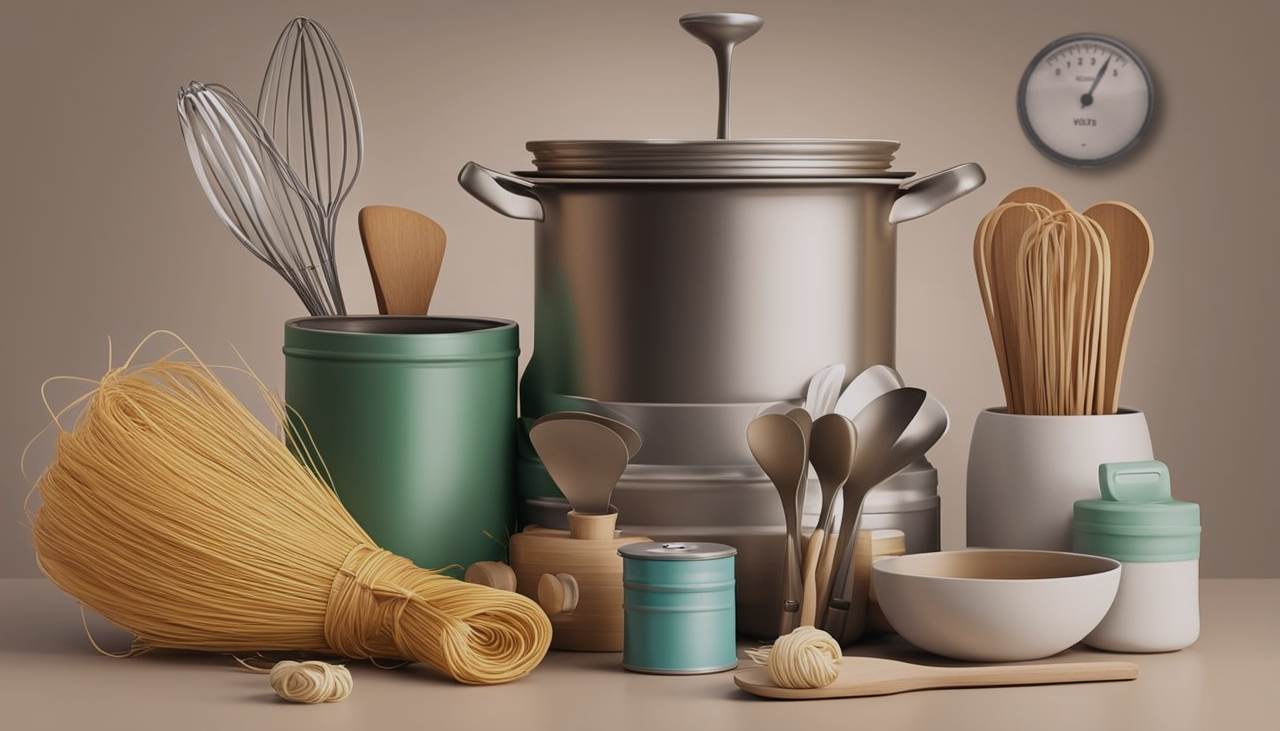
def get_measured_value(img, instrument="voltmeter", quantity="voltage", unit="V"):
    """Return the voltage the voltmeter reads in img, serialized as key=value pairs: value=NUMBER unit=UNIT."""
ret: value=4 unit=V
